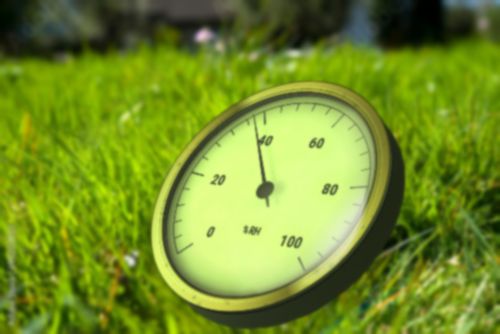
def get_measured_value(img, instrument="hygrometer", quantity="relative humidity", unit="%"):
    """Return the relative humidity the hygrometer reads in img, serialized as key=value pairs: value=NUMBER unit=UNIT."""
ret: value=38 unit=%
